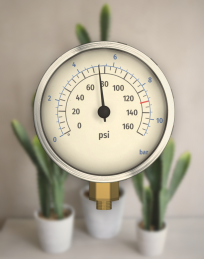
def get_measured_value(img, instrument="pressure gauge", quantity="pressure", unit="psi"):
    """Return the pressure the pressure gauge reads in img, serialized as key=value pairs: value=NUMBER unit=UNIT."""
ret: value=75 unit=psi
